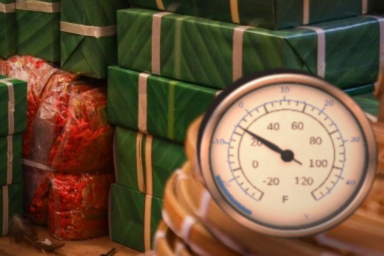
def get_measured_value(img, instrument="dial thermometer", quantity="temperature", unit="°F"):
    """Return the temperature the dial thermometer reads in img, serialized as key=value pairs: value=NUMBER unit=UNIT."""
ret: value=24 unit=°F
